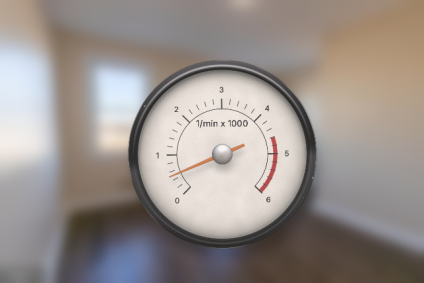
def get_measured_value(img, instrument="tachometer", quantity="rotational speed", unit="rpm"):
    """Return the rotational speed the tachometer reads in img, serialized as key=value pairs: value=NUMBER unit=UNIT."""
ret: value=500 unit=rpm
